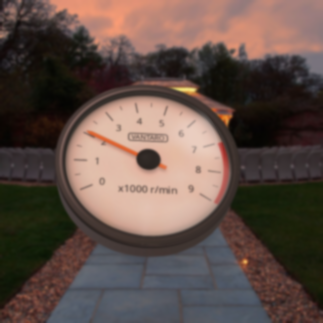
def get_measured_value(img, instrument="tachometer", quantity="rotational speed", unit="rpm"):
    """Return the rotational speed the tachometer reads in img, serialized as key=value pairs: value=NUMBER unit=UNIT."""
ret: value=2000 unit=rpm
